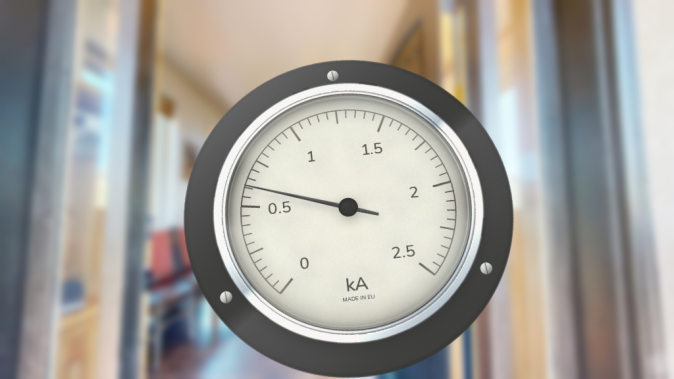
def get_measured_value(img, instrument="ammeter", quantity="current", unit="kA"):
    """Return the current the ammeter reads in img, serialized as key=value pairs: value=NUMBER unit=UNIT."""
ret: value=0.6 unit=kA
